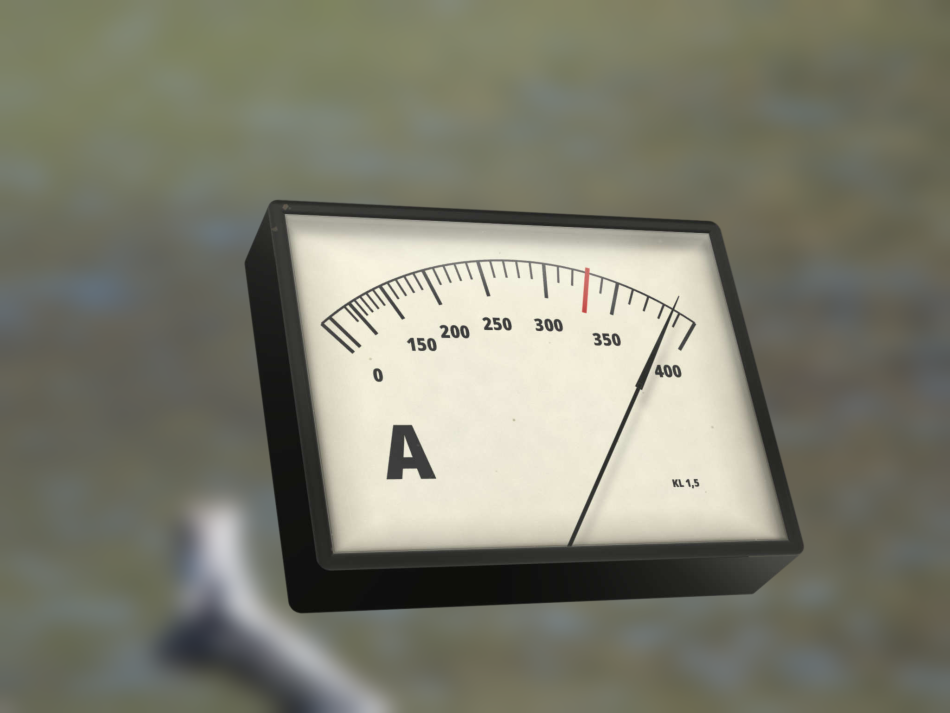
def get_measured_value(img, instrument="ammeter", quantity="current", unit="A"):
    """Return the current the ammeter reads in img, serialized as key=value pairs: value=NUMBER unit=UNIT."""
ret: value=385 unit=A
